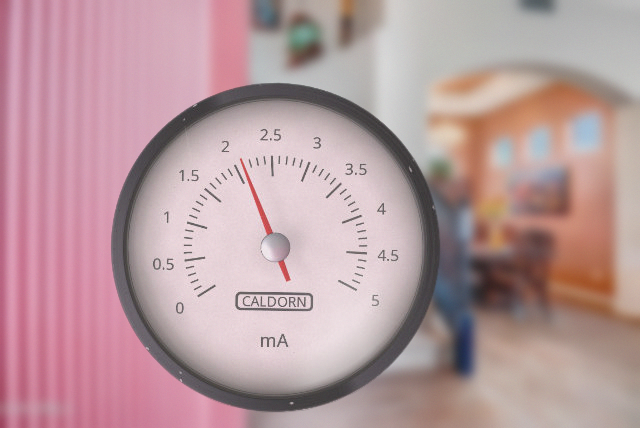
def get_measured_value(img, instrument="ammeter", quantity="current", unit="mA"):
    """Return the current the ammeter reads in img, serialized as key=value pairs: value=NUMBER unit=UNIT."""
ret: value=2.1 unit=mA
